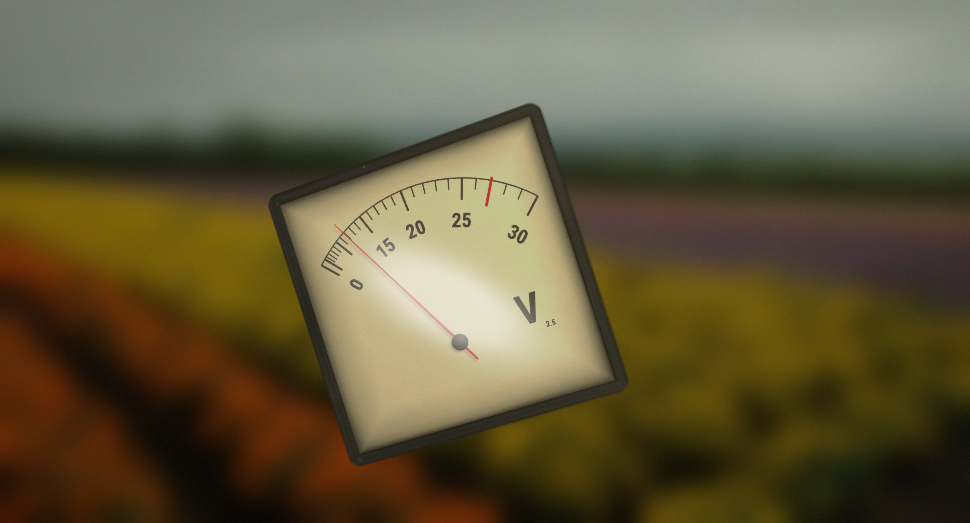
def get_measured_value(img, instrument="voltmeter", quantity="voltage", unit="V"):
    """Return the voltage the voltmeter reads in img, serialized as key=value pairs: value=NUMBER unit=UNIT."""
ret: value=12 unit=V
